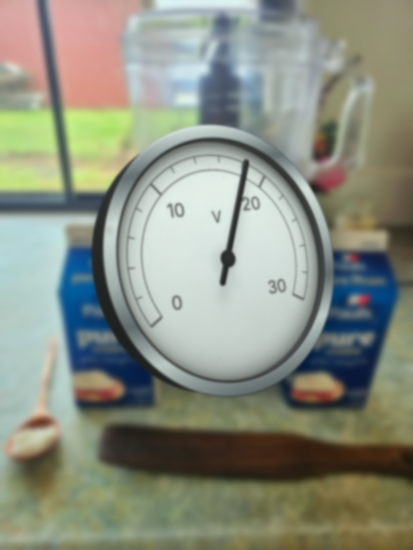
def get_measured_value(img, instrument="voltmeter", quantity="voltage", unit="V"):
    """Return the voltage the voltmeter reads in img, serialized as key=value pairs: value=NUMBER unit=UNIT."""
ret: value=18 unit=V
